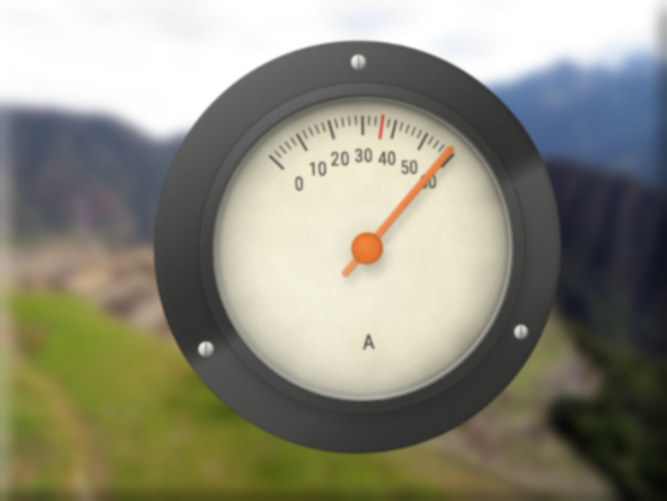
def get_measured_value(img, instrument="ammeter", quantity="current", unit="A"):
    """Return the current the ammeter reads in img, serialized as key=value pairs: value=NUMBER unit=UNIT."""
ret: value=58 unit=A
